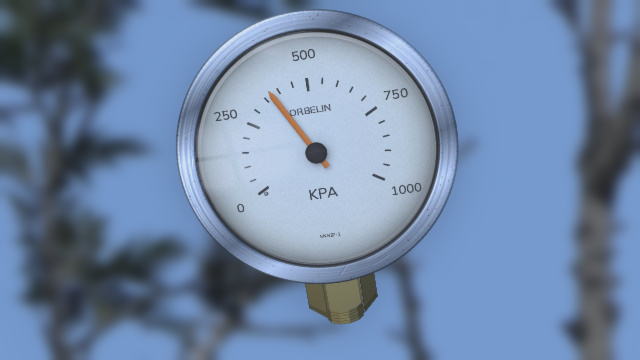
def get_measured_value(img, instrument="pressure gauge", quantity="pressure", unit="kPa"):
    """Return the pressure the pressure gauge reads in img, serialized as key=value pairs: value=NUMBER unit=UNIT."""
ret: value=375 unit=kPa
